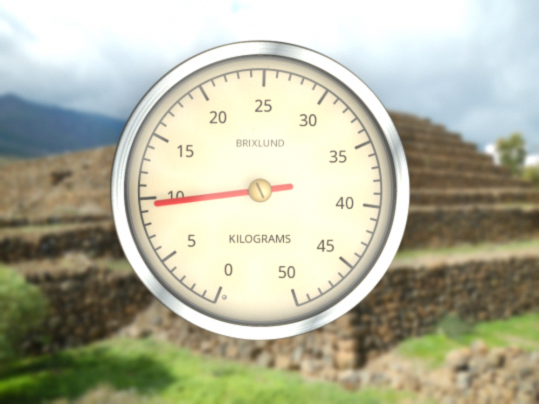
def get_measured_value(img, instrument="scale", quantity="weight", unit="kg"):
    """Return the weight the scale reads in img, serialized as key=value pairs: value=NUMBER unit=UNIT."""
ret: value=9.5 unit=kg
